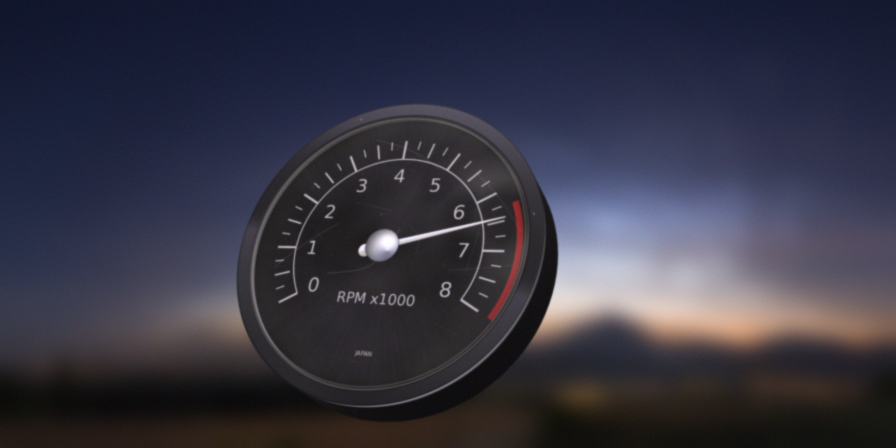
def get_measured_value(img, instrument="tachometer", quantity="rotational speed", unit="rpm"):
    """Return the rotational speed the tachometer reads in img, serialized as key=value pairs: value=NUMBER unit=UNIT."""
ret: value=6500 unit=rpm
